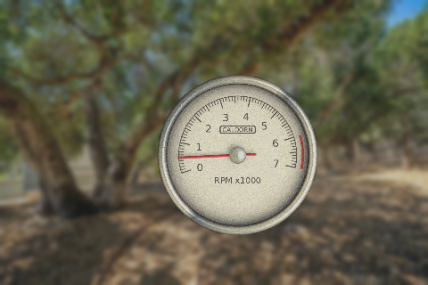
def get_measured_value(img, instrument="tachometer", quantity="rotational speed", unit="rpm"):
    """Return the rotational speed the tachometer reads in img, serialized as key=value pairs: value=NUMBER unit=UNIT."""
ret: value=500 unit=rpm
